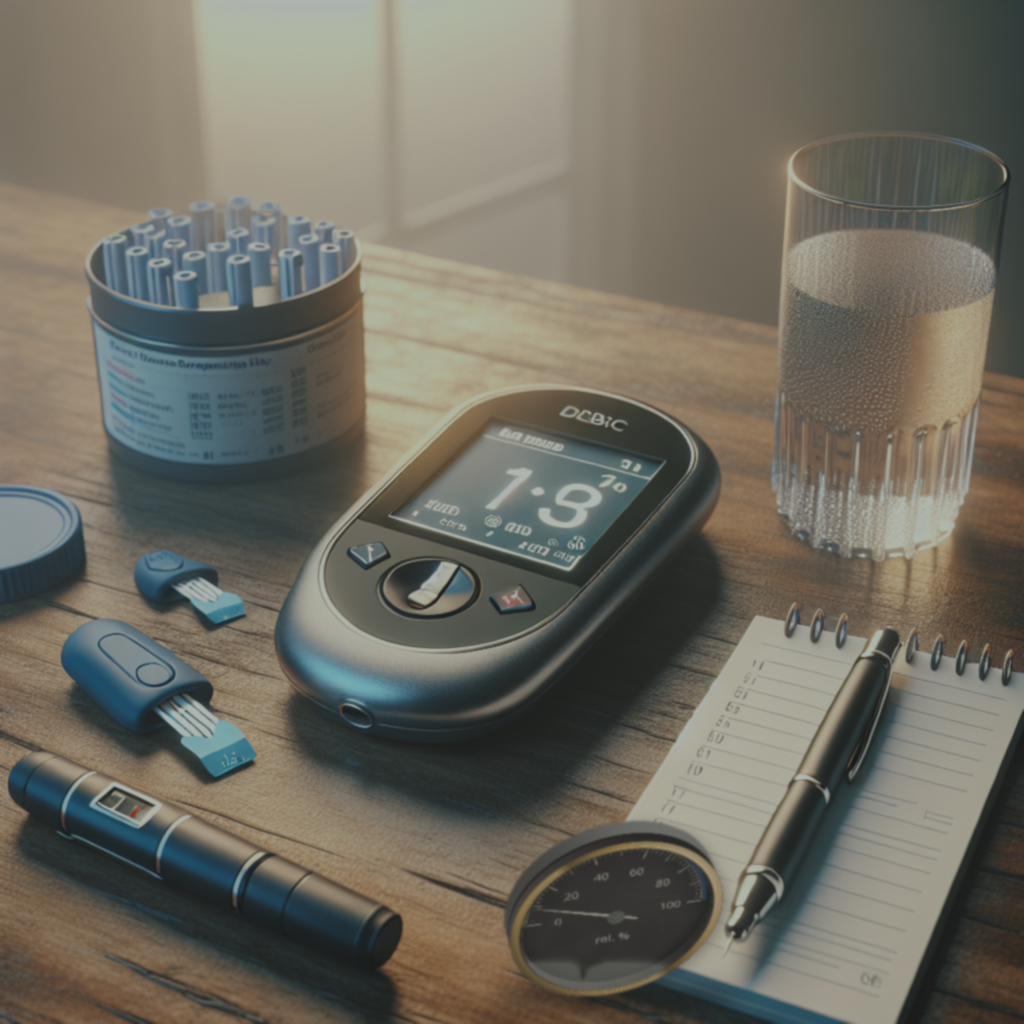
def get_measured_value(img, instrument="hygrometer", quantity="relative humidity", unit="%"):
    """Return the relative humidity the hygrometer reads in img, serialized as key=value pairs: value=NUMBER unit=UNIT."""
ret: value=10 unit=%
